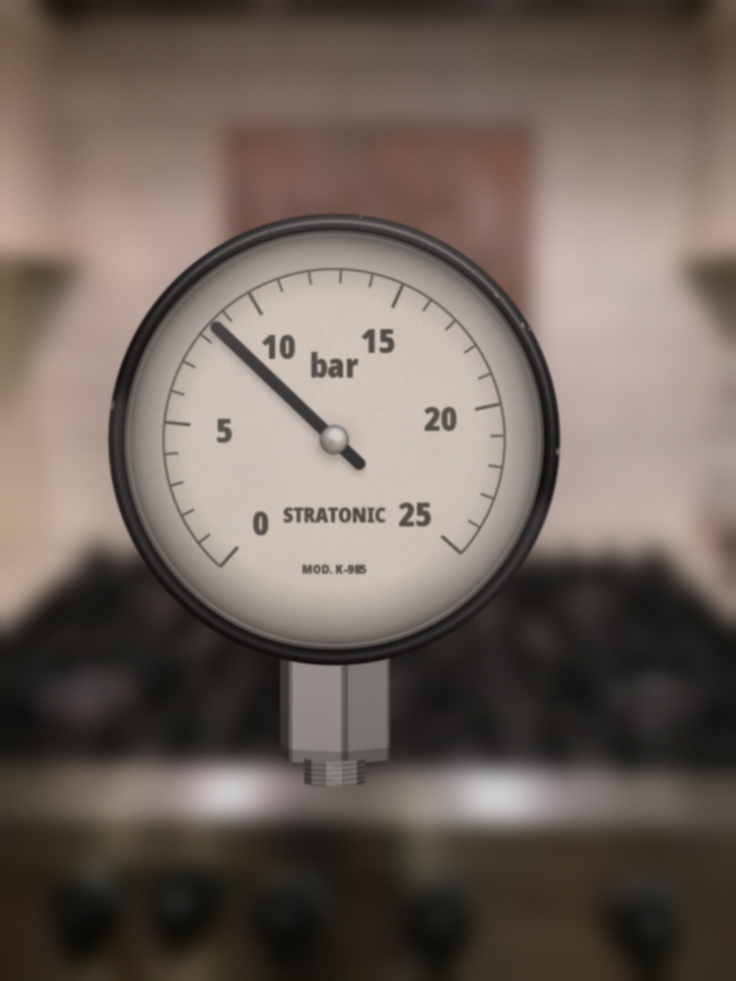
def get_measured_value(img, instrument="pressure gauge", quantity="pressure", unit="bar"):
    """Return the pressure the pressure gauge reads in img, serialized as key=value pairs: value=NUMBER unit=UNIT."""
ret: value=8.5 unit=bar
